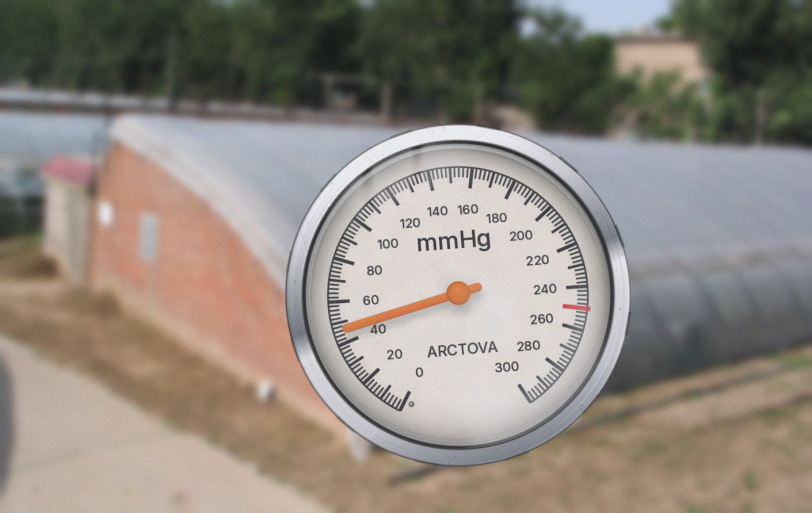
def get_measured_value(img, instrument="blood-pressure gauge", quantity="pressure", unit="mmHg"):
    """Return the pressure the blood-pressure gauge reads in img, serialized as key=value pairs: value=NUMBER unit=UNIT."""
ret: value=46 unit=mmHg
